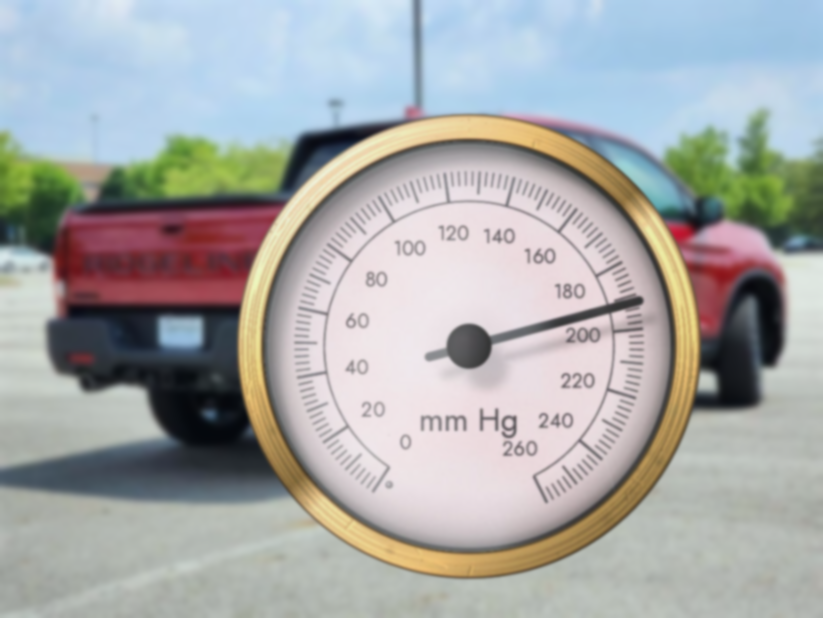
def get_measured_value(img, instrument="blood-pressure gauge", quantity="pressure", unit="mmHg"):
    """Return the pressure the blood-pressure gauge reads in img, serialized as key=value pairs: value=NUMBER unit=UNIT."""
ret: value=192 unit=mmHg
